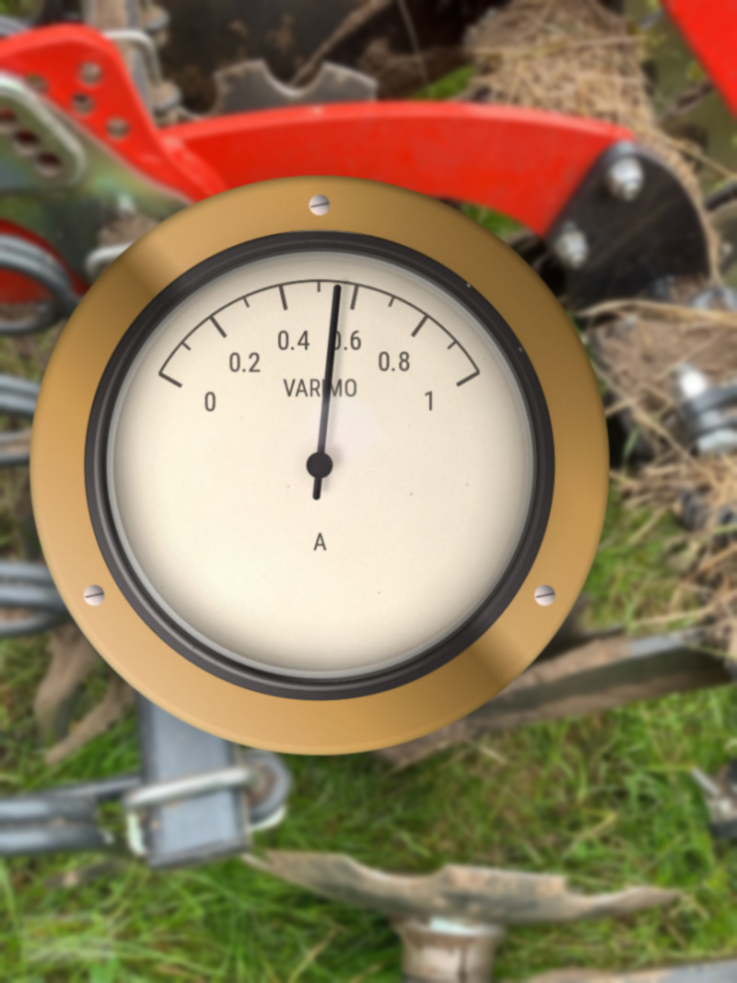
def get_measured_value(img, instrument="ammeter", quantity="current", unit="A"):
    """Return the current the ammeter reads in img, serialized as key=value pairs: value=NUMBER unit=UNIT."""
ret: value=0.55 unit=A
